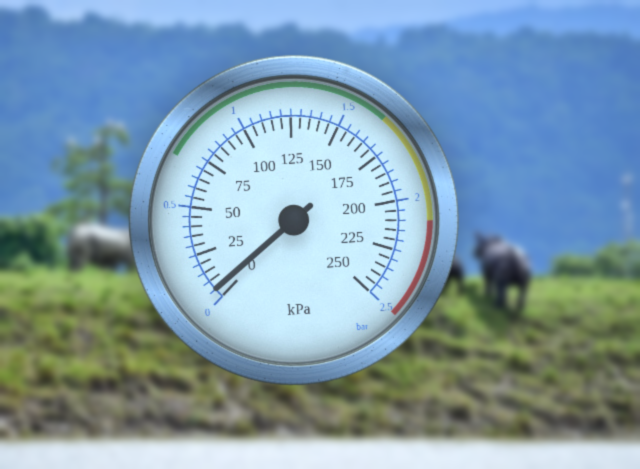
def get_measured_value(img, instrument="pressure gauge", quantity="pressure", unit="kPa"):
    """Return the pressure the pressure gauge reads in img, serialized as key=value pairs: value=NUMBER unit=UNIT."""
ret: value=5 unit=kPa
